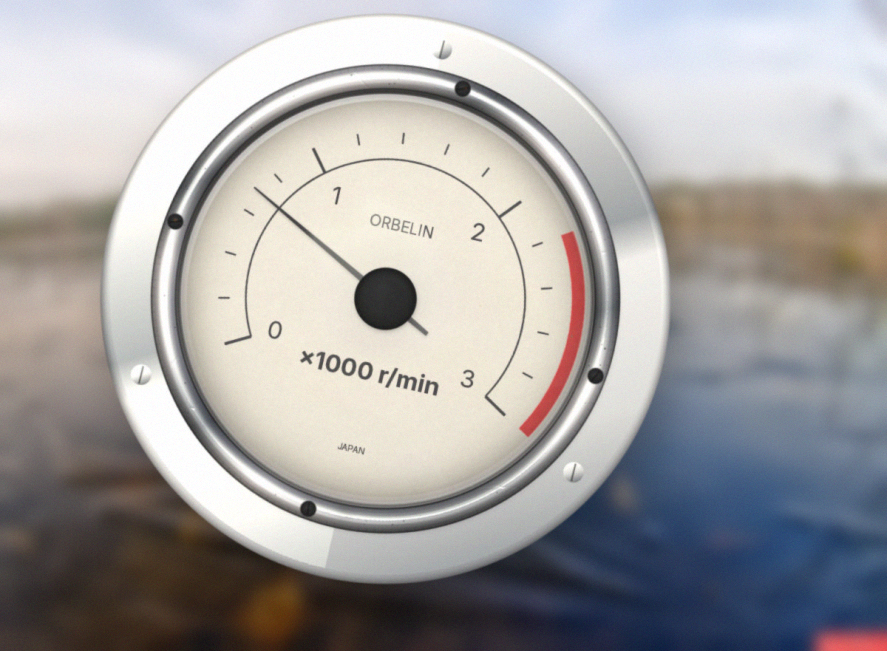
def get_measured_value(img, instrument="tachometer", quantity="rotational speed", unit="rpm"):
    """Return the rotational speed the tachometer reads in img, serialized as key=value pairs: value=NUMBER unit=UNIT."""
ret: value=700 unit=rpm
